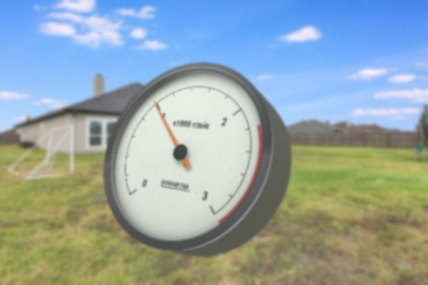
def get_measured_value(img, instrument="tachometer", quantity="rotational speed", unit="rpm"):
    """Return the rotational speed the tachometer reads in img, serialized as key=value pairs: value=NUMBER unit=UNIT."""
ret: value=1000 unit=rpm
